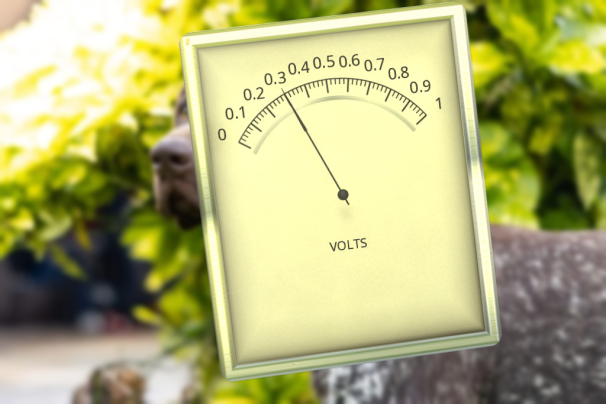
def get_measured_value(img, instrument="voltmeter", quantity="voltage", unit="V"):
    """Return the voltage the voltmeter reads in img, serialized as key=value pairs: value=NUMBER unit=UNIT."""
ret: value=0.3 unit=V
